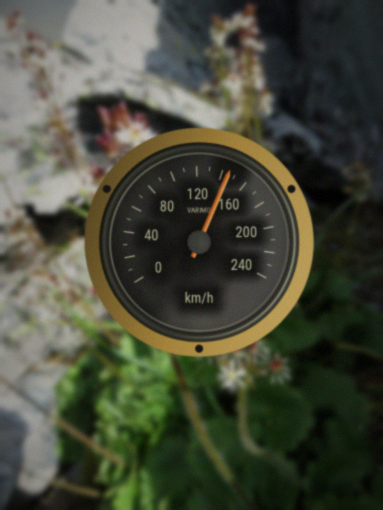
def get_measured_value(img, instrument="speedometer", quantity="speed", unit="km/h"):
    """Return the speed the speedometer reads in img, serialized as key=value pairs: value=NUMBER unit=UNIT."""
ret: value=145 unit=km/h
